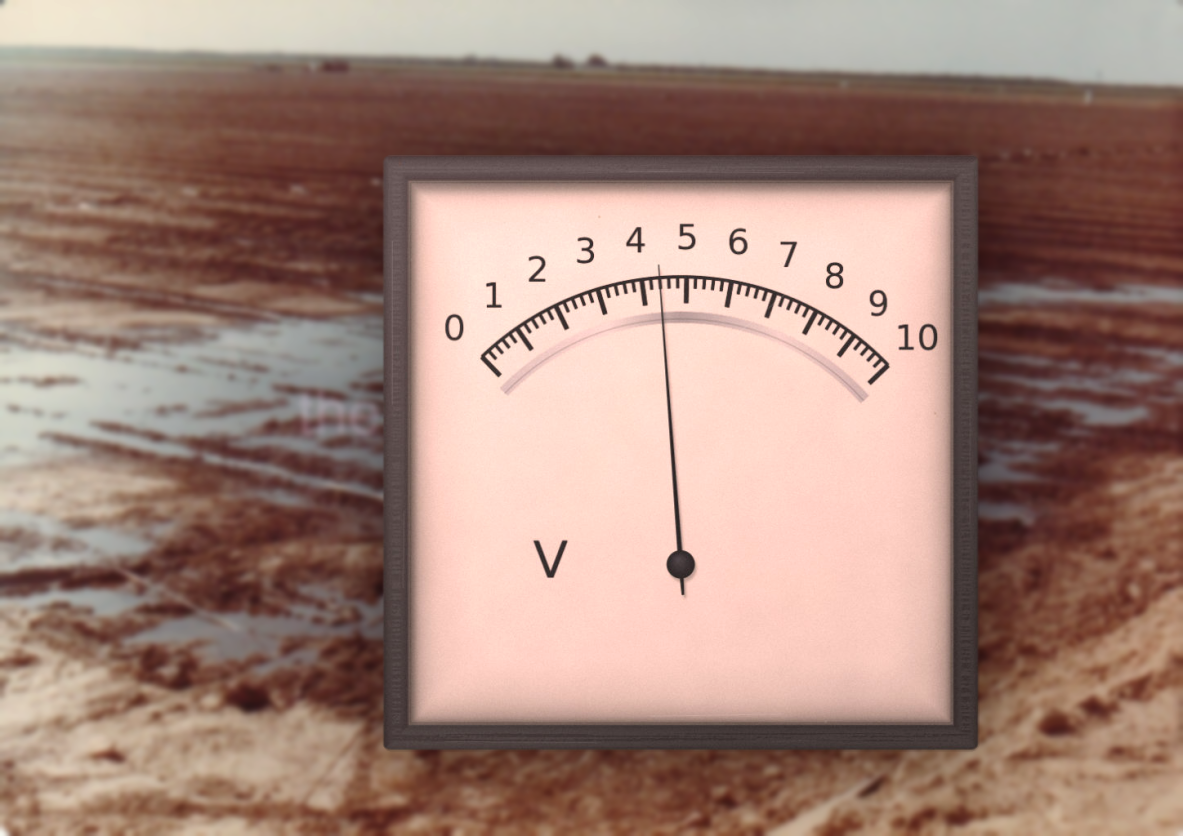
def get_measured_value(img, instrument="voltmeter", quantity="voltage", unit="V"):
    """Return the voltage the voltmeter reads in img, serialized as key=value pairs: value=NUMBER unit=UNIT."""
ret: value=4.4 unit=V
